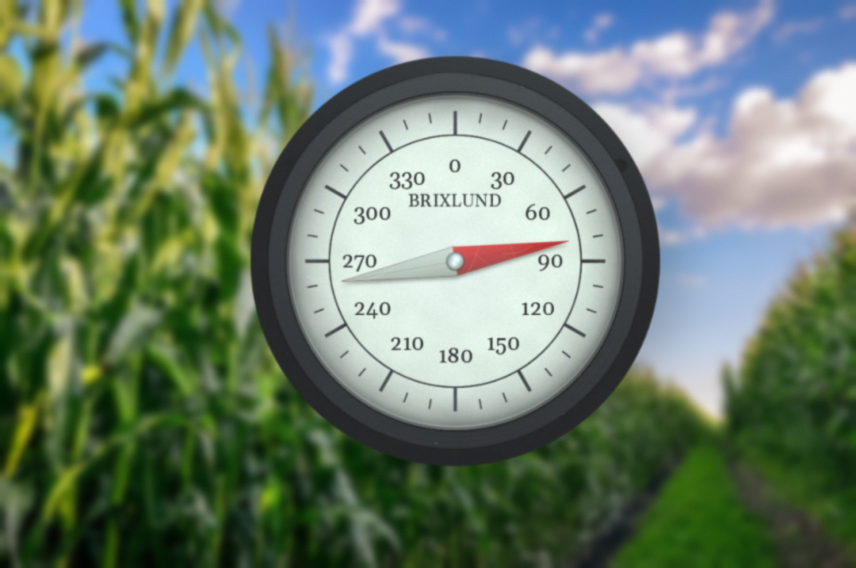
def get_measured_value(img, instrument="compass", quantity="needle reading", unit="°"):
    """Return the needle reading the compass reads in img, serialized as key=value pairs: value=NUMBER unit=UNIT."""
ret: value=80 unit=°
